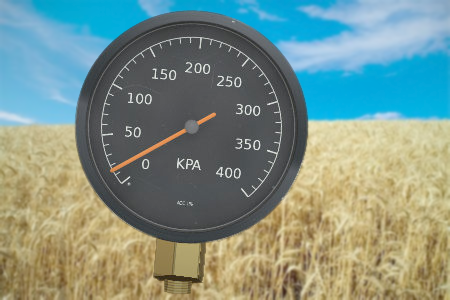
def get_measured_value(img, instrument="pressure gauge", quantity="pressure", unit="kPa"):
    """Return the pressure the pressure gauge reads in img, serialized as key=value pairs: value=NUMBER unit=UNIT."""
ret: value=15 unit=kPa
